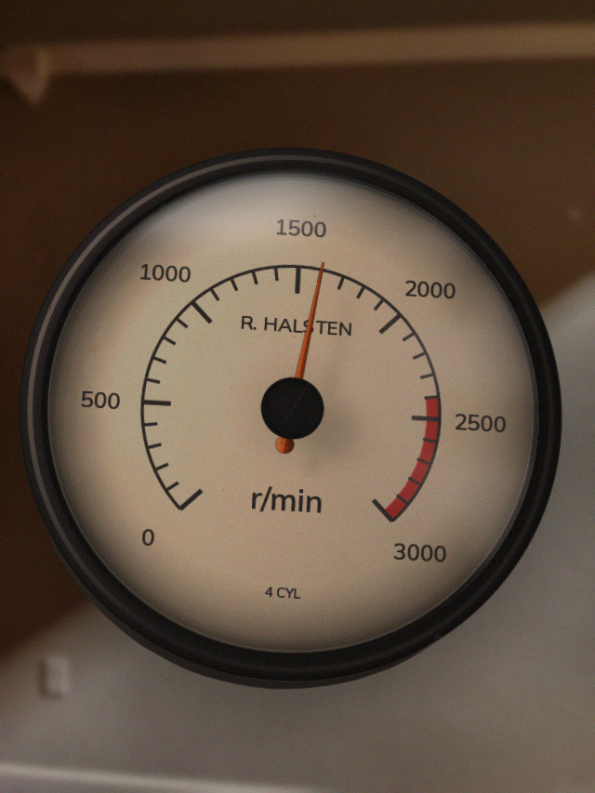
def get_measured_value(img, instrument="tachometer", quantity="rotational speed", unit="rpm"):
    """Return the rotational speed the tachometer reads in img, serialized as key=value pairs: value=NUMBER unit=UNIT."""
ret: value=1600 unit=rpm
